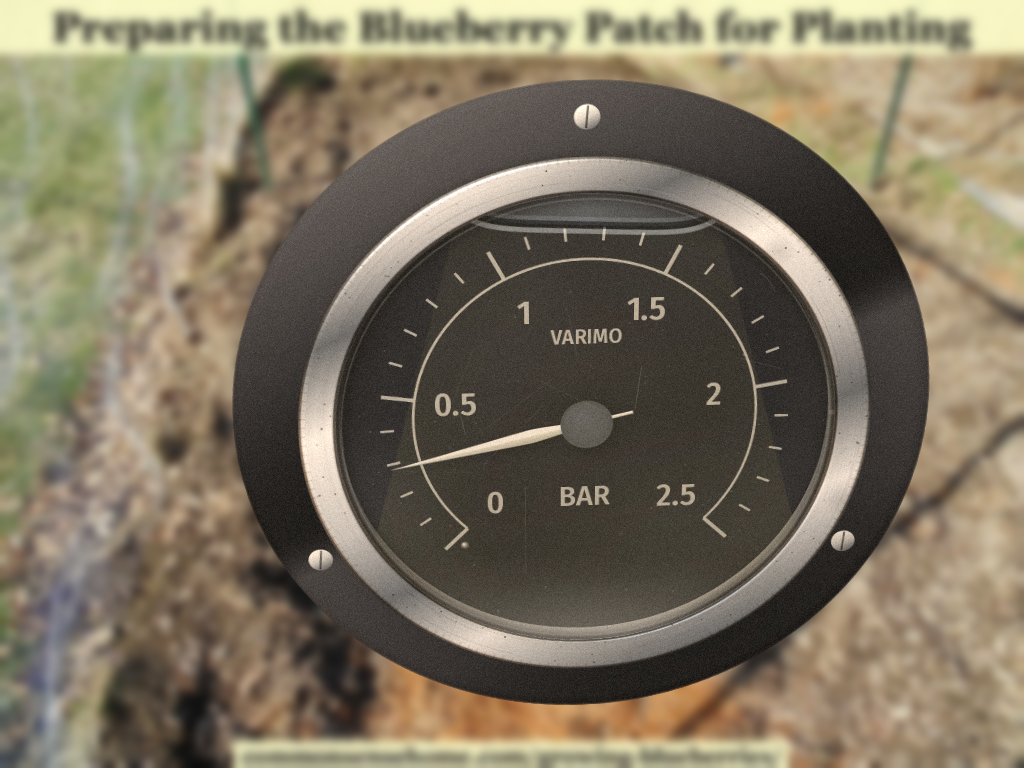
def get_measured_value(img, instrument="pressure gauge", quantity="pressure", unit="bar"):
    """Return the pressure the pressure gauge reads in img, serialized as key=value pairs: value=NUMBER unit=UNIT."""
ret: value=0.3 unit=bar
